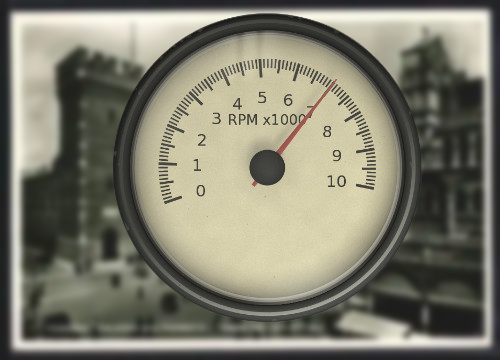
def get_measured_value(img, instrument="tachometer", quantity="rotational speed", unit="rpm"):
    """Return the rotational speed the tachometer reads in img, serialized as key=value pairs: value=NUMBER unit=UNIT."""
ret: value=7000 unit=rpm
